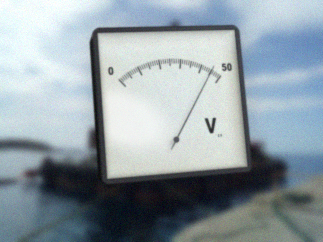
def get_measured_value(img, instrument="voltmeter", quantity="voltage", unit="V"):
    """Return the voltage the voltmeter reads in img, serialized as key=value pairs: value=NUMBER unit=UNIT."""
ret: value=45 unit=V
